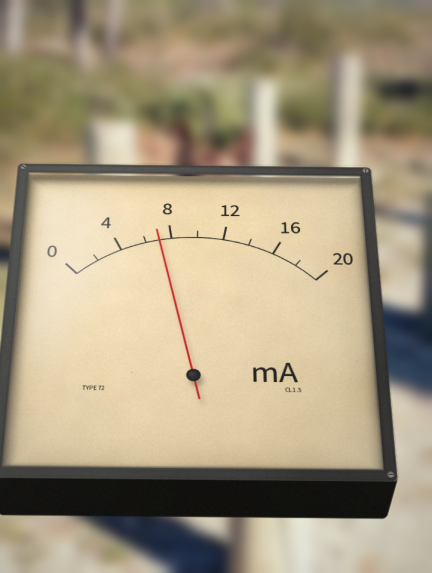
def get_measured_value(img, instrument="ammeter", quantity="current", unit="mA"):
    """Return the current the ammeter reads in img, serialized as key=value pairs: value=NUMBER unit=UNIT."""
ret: value=7 unit=mA
